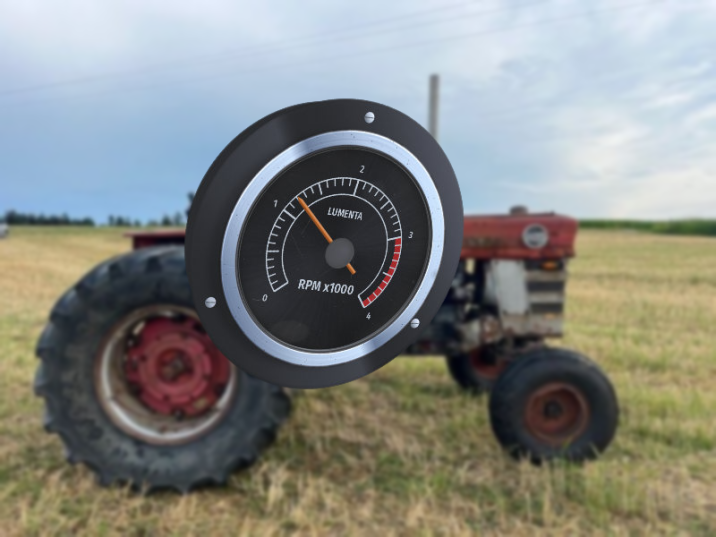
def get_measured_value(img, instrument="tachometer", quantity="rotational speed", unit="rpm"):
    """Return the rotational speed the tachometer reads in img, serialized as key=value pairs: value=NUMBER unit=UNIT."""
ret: value=1200 unit=rpm
